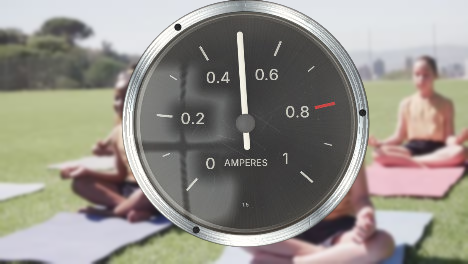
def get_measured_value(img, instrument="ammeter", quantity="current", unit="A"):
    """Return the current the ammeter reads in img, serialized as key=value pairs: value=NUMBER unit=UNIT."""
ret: value=0.5 unit=A
